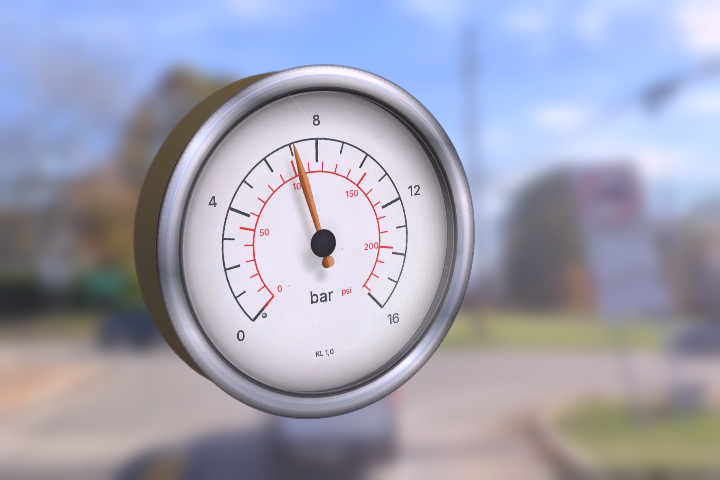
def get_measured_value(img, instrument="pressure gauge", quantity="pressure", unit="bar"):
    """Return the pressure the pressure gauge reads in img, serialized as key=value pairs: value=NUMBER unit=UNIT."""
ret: value=7 unit=bar
